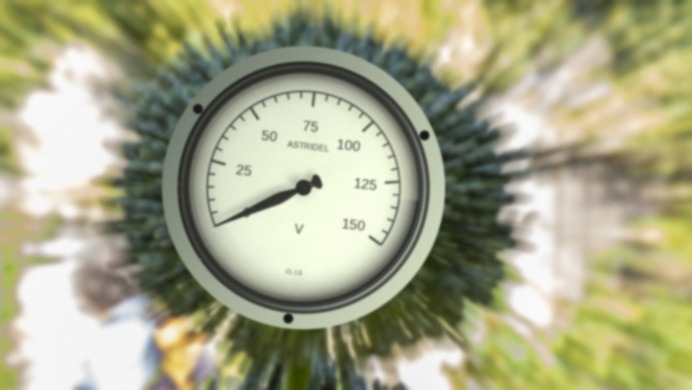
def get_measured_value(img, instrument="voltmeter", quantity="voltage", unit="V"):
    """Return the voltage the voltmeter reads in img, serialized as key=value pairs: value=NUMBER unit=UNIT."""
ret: value=0 unit=V
